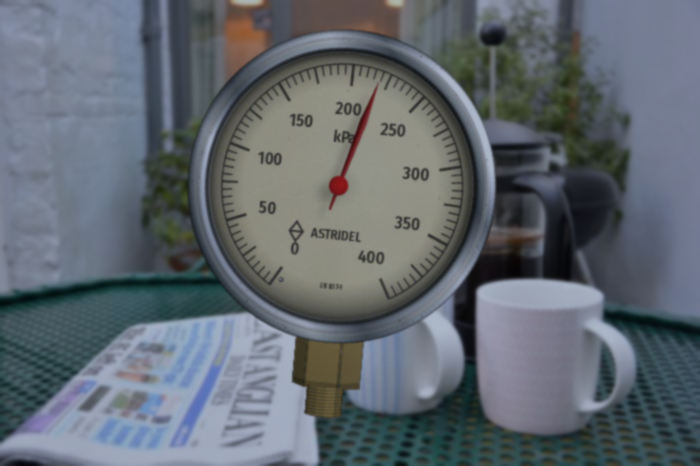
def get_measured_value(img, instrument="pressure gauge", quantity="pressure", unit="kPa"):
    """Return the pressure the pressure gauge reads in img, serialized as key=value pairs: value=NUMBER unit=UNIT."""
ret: value=220 unit=kPa
